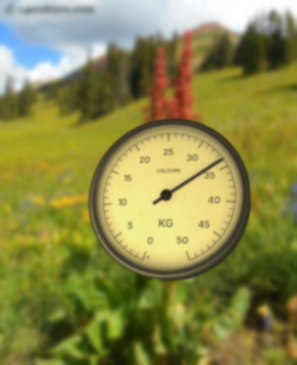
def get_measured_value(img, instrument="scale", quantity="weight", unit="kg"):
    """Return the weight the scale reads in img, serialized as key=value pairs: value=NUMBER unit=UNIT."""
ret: value=34 unit=kg
